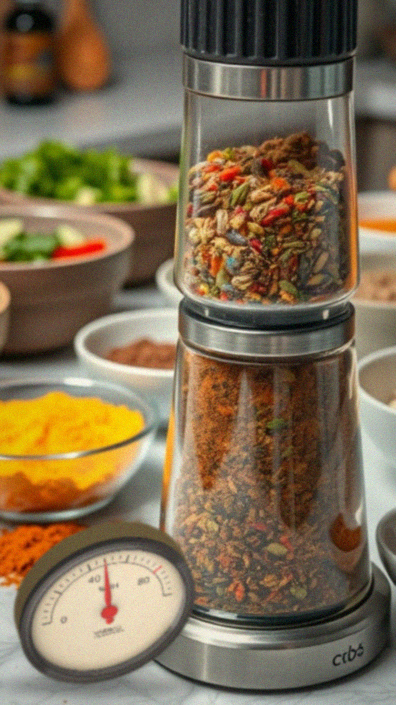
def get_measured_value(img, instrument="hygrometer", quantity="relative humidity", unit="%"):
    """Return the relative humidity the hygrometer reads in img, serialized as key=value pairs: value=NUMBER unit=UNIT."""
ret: value=48 unit=%
